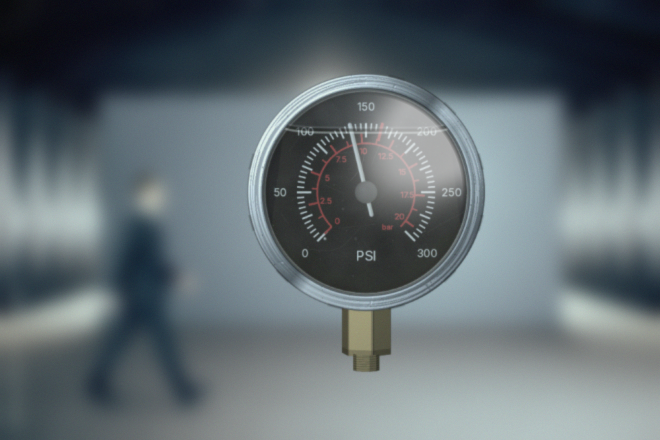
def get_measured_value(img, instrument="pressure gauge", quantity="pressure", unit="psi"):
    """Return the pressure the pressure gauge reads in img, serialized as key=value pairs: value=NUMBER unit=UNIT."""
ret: value=135 unit=psi
